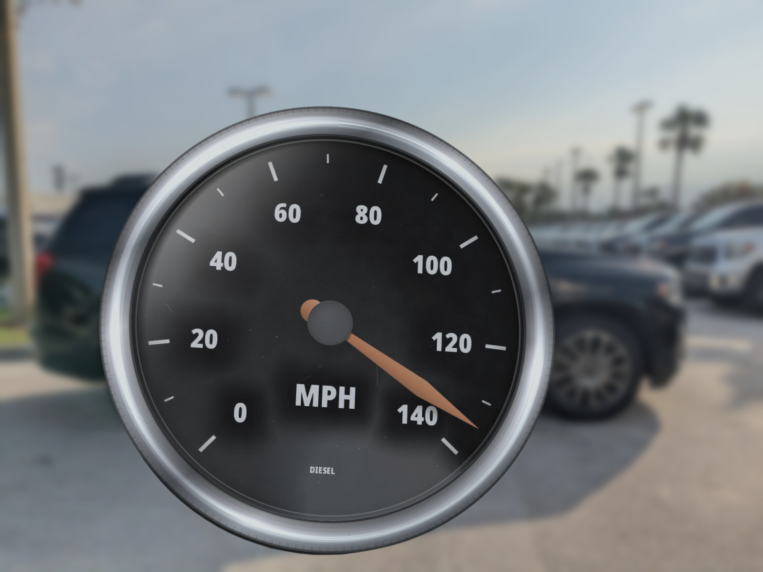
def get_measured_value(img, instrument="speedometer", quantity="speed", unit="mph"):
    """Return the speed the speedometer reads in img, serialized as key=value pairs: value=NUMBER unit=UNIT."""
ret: value=135 unit=mph
